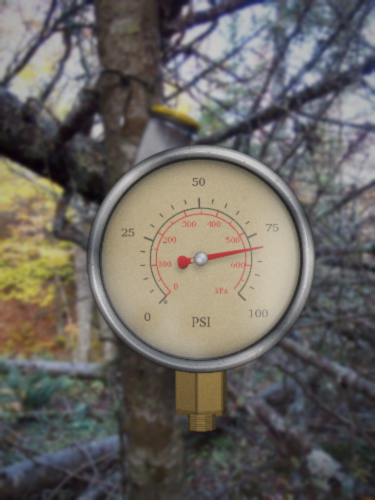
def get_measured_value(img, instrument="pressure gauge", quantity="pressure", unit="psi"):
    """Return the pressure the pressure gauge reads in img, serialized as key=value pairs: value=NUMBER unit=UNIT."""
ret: value=80 unit=psi
